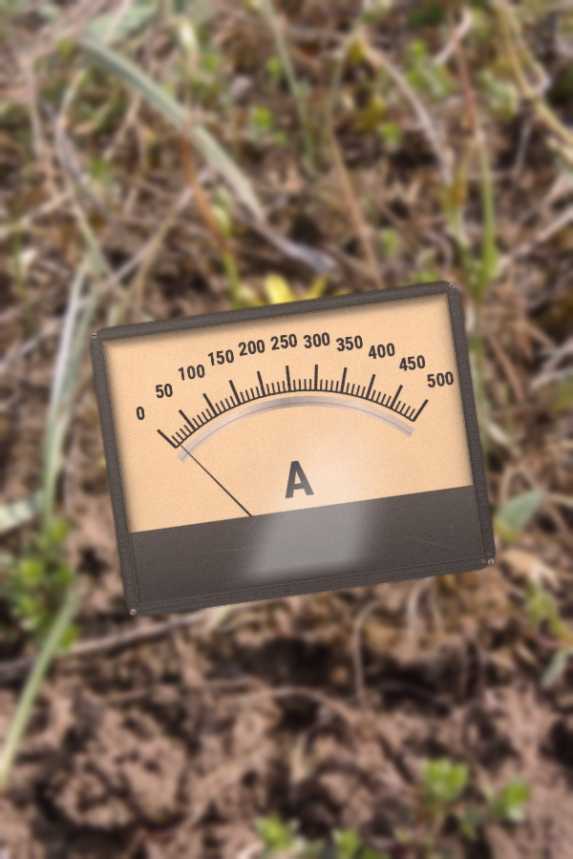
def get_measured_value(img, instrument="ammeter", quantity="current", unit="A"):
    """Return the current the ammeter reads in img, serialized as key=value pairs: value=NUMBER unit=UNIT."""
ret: value=10 unit=A
